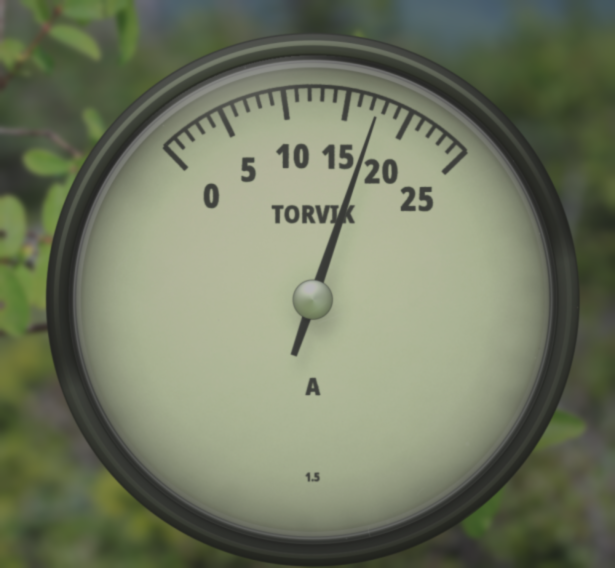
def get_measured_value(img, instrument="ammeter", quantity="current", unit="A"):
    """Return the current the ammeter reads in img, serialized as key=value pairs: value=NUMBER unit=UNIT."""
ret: value=17.5 unit=A
